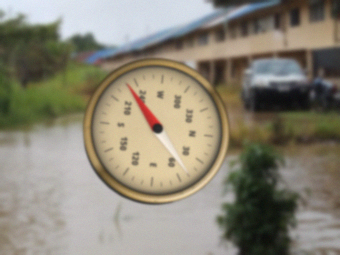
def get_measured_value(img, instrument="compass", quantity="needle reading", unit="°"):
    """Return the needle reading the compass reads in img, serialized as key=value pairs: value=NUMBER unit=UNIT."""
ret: value=230 unit=°
